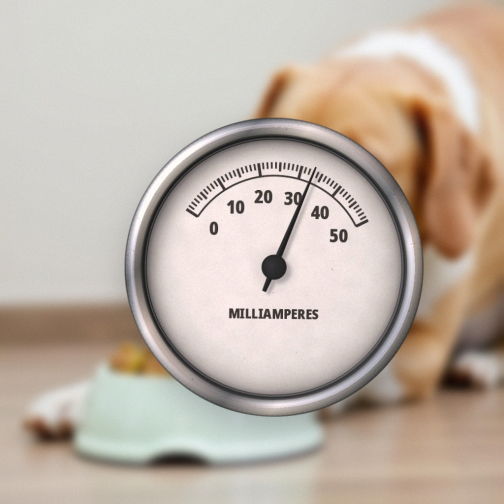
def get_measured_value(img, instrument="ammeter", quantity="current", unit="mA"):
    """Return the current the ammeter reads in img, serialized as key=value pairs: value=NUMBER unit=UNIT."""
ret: value=33 unit=mA
